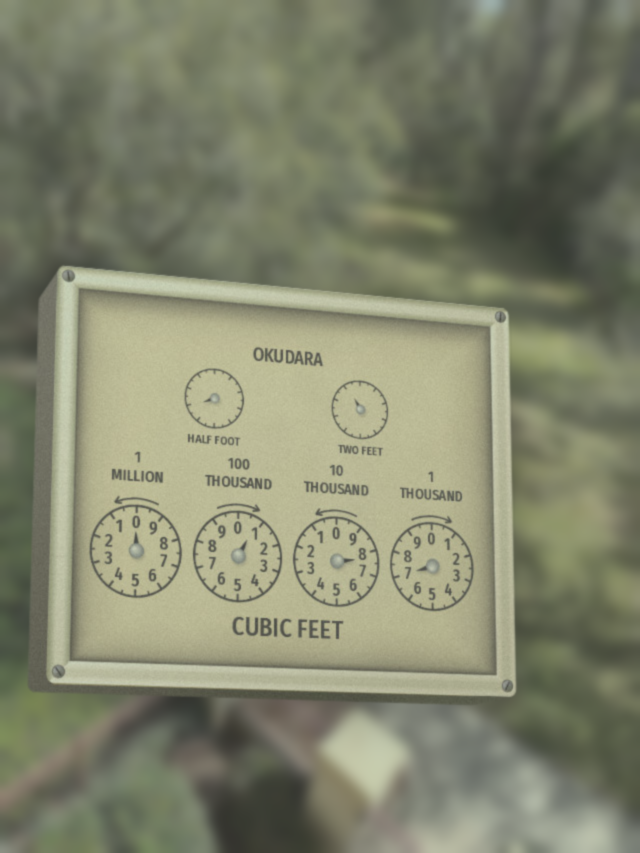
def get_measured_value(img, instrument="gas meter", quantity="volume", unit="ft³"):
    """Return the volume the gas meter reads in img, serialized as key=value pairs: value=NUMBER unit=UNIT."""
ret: value=7700 unit=ft³
